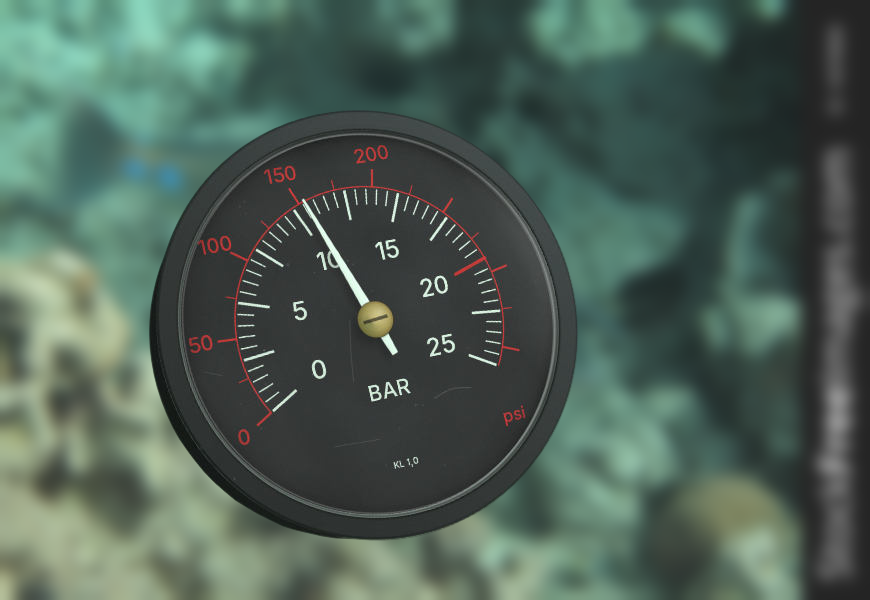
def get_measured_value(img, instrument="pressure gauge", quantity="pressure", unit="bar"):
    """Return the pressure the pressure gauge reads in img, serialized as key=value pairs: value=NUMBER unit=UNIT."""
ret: value=10.5 unit=bar
